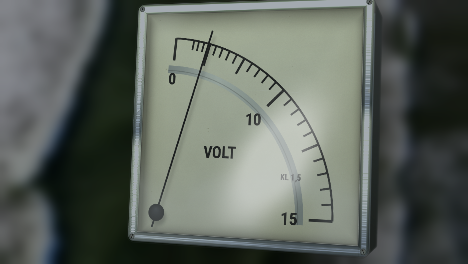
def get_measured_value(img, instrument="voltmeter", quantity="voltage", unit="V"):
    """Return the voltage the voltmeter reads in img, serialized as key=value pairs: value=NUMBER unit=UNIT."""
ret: value=5 unit=V
